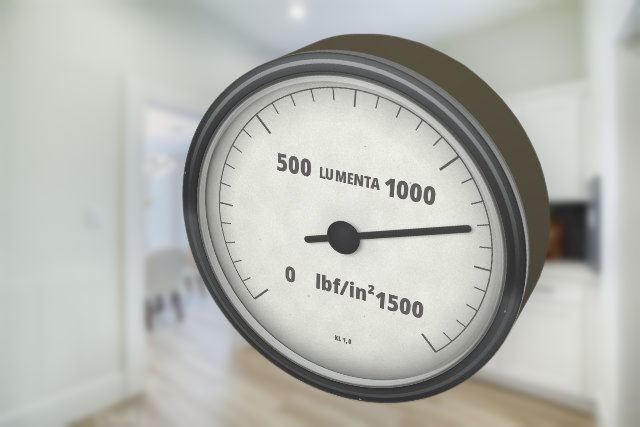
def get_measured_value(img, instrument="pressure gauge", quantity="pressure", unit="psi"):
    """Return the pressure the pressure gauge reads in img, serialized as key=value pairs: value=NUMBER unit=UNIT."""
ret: value=1150 unit=psi
